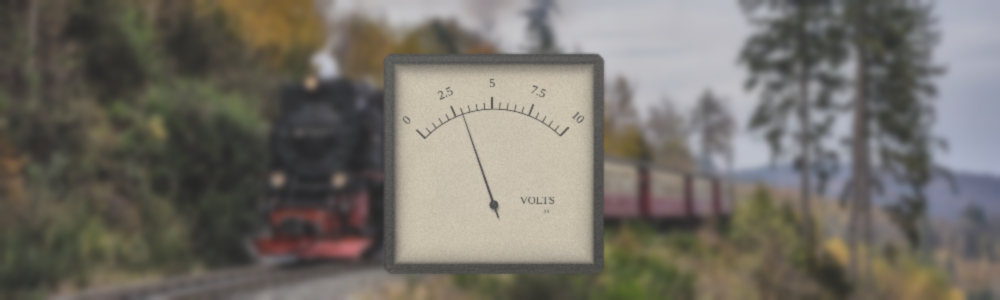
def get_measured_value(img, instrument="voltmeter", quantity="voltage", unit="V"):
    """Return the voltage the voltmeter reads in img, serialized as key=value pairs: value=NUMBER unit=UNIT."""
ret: value=3 unit=V
